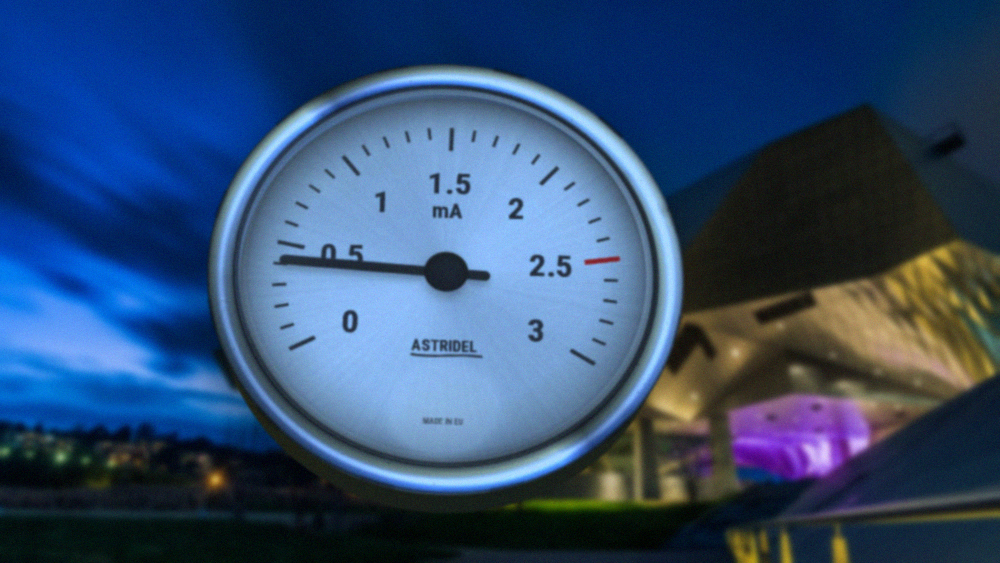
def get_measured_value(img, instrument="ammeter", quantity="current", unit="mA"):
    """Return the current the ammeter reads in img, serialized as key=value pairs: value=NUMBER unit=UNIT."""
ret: value=0.4 unit=mA
